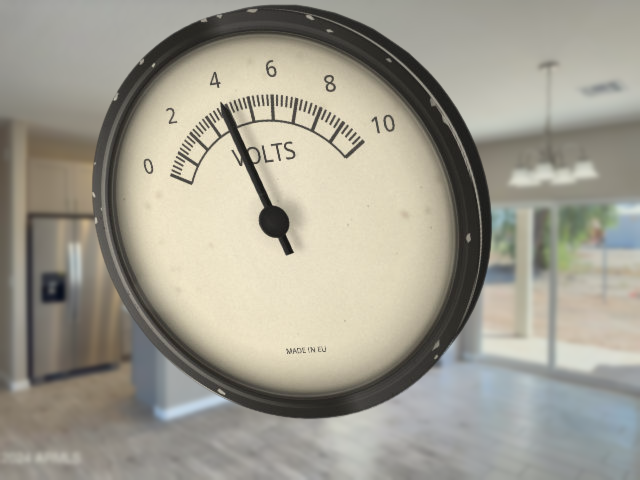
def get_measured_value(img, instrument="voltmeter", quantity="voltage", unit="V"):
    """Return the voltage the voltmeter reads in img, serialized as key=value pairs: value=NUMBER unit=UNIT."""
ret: value=4 unit=V
